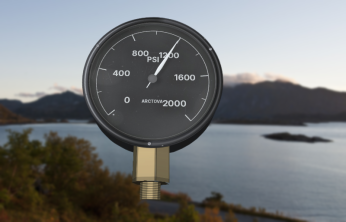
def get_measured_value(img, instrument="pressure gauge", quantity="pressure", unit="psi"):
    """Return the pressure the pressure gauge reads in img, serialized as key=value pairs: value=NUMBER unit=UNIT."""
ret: value=1200 unit=psi
